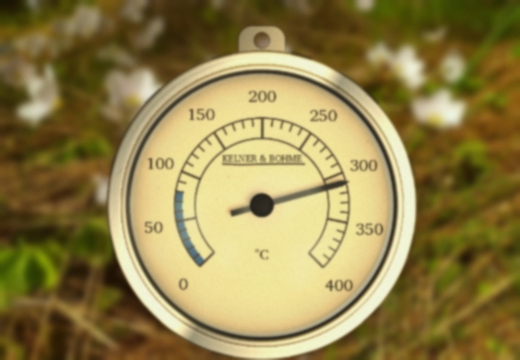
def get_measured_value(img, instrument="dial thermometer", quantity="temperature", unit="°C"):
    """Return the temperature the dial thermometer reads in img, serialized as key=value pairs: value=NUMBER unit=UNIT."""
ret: value=310 unit=°C
